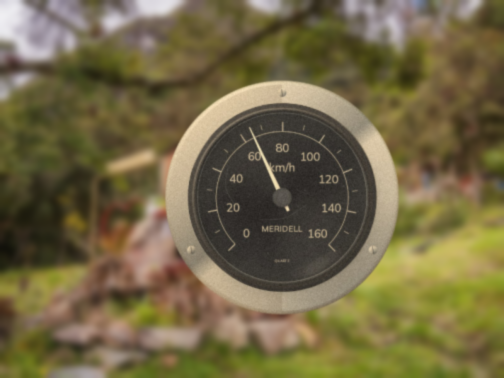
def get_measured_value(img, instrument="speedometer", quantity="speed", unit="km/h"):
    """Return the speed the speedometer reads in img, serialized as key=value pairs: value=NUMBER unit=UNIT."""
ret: value=65 unit=km/h
